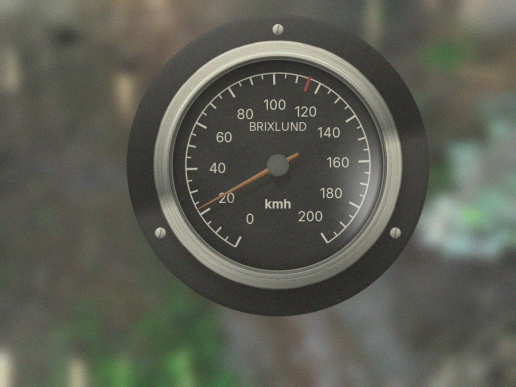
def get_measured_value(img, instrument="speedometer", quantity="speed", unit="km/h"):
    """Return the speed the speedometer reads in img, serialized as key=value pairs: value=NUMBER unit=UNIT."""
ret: value=22.5 unit=km/h
